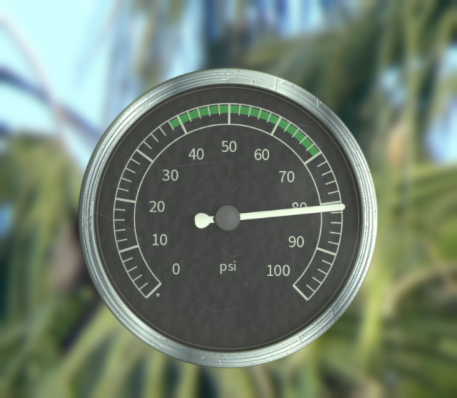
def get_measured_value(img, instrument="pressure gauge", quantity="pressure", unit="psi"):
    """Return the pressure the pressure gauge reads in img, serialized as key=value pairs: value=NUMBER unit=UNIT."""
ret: value=81 unit=psi
